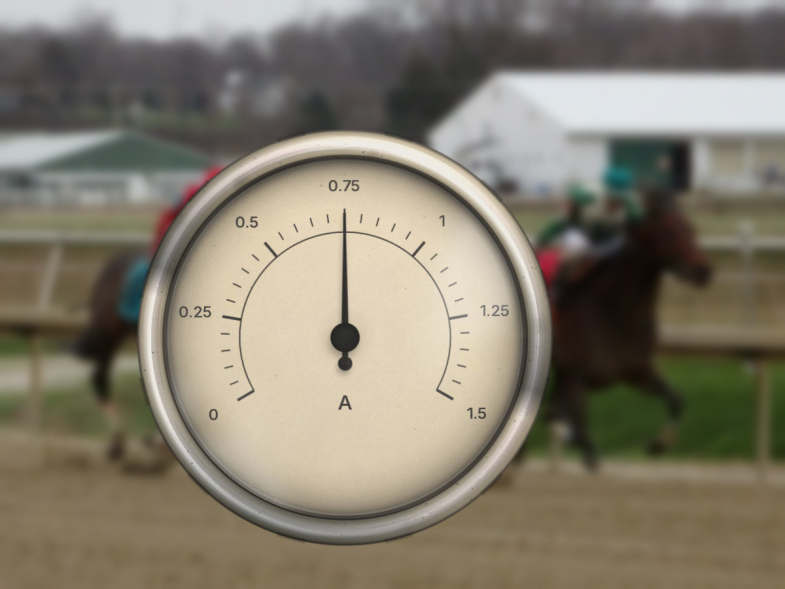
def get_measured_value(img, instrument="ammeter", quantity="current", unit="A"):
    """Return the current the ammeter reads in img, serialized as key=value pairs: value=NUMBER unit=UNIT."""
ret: value=0.75 unit=A
